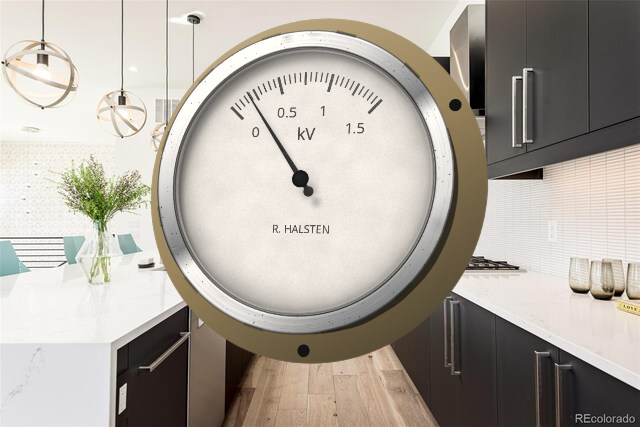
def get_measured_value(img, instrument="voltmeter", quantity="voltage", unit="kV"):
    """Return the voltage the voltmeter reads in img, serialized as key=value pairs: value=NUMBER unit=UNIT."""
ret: value=0.2 unit=kV
